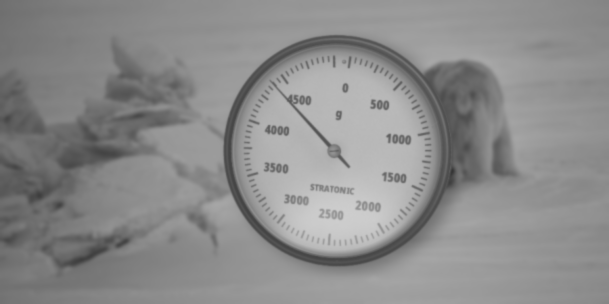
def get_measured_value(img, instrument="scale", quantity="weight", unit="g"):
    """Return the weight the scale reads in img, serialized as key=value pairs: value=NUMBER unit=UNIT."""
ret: value=4400 unit=g
